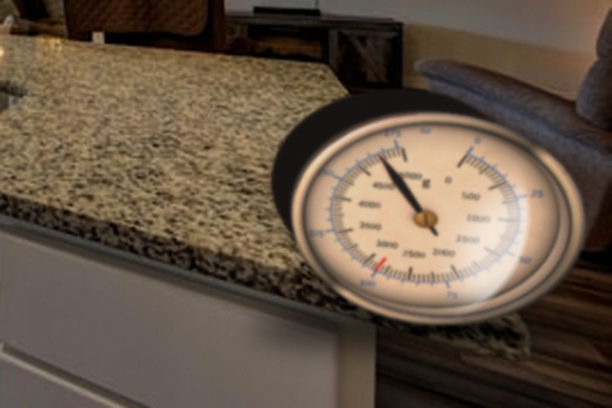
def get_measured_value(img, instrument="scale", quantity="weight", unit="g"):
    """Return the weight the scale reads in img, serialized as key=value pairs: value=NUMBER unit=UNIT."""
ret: value=4750 unit=g
